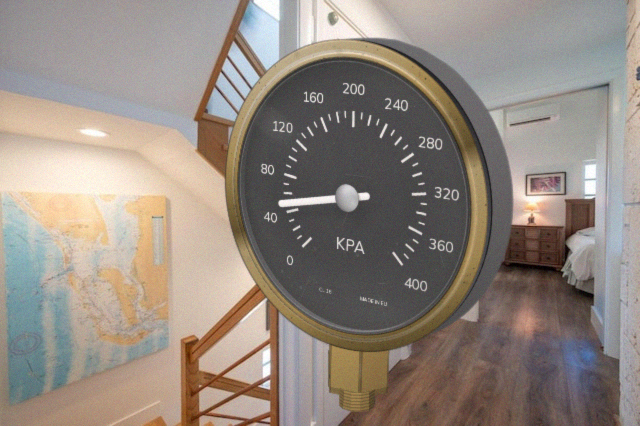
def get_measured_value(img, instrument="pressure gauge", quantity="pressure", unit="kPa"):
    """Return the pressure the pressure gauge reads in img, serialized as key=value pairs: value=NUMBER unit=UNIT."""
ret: value=50 unit=kPa
